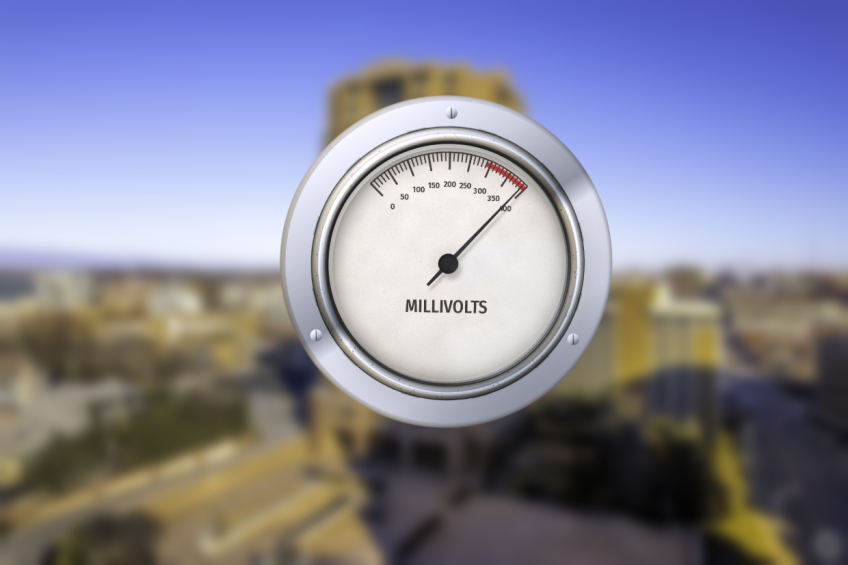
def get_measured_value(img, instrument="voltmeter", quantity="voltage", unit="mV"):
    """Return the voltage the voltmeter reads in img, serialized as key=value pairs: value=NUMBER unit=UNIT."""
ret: value=390 unit=mV
